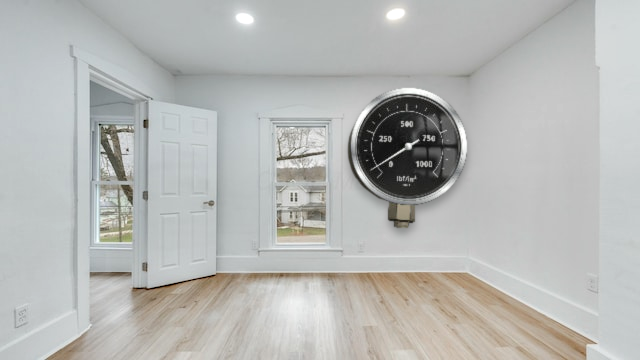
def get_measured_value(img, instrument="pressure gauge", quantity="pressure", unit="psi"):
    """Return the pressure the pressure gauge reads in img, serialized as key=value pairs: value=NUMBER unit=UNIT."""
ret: value=50 unit=psi
